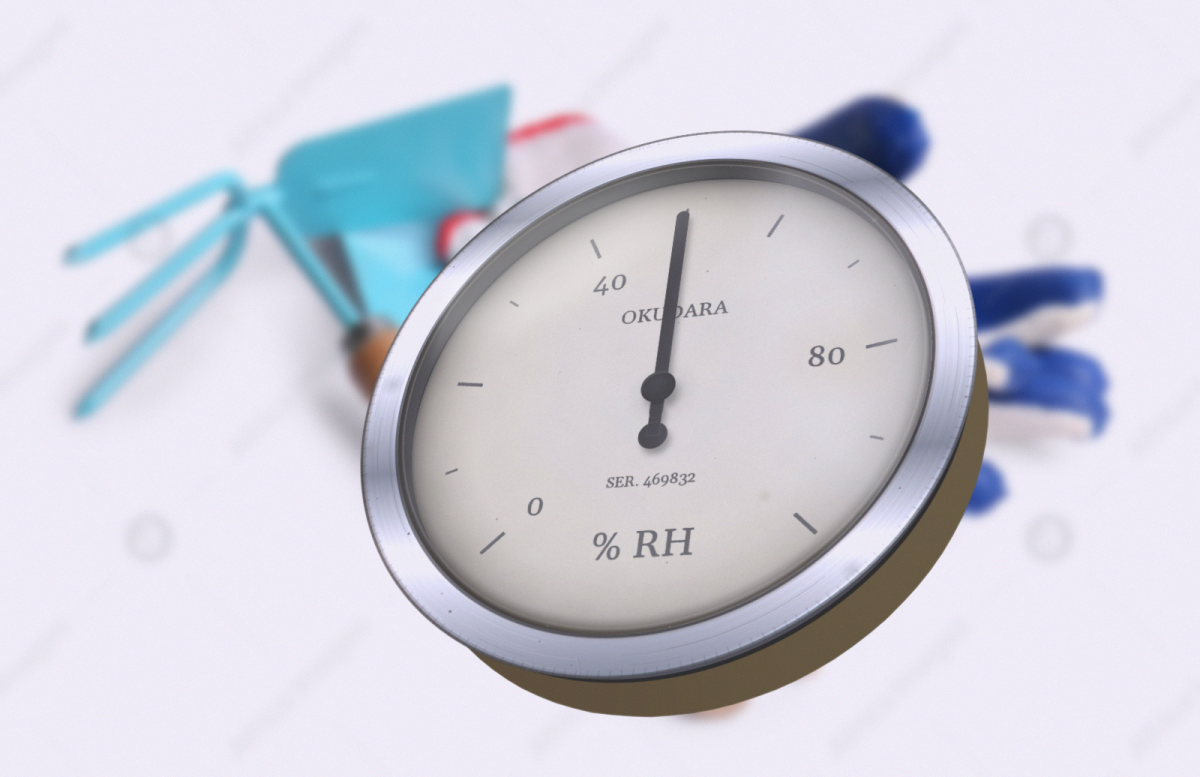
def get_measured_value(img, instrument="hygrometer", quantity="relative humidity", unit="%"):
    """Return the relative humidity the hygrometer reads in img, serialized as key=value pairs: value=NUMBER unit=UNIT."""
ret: value=50 unit=%
